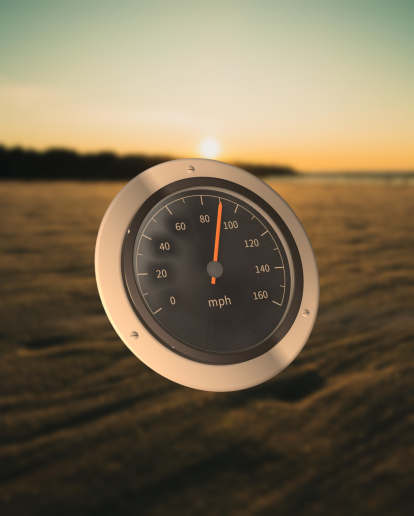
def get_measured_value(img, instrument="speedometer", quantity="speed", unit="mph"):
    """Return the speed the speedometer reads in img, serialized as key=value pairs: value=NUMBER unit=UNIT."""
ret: value=90 unit=mph
